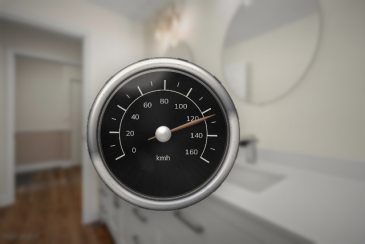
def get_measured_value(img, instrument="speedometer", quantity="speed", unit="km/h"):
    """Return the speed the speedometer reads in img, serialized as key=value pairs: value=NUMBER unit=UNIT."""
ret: value=125 unit=km/h
